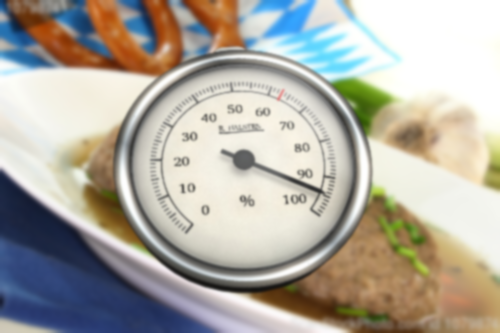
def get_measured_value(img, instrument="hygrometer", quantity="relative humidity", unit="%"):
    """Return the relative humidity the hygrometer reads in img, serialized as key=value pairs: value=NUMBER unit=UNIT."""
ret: value=95 unit=%
